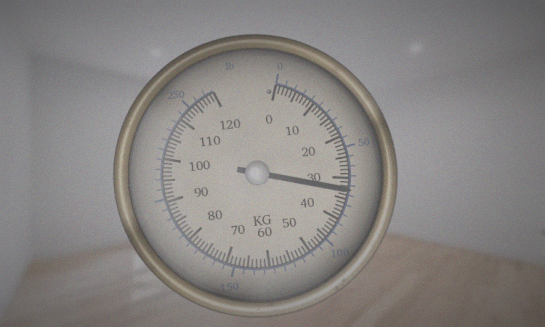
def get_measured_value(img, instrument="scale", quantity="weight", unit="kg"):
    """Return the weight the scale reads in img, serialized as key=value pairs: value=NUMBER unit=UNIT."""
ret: value=33 unit=kg
